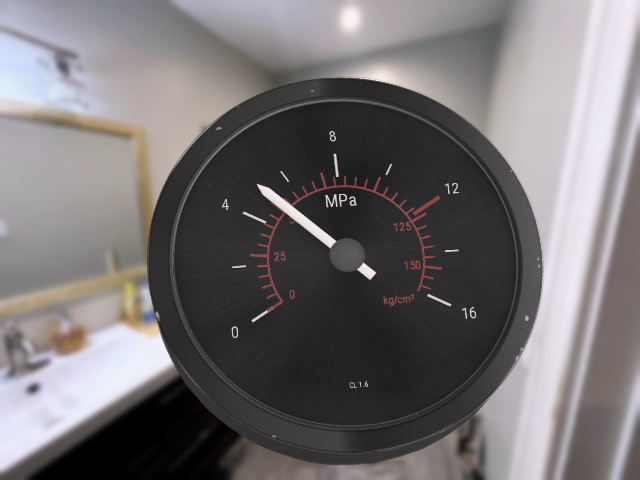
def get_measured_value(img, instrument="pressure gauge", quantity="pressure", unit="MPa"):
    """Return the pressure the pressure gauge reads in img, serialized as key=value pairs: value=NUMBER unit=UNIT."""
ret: value=5 unit=MPa
